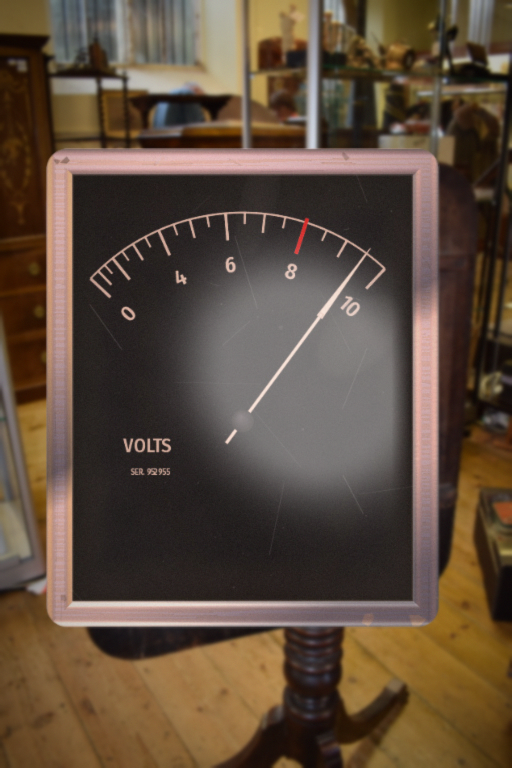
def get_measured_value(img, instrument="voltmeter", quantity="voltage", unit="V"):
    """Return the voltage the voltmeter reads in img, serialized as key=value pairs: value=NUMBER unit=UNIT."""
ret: value=9.5 unit=V
